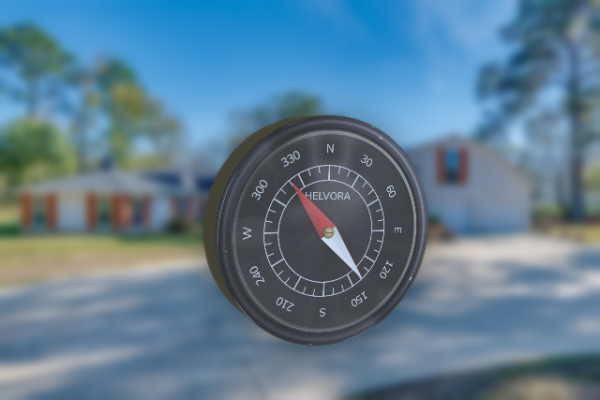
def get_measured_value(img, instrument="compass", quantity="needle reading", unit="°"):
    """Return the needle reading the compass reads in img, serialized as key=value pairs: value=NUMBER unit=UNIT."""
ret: value=320 unit=°
